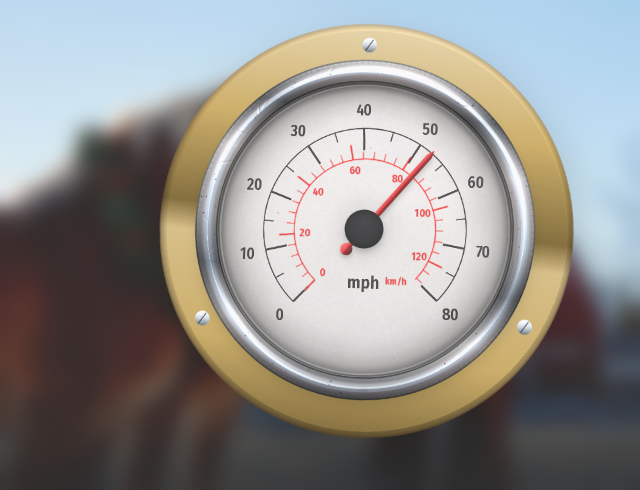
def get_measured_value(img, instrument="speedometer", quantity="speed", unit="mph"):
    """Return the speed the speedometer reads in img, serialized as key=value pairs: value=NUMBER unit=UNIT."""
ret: value=52.5 unit=mph
